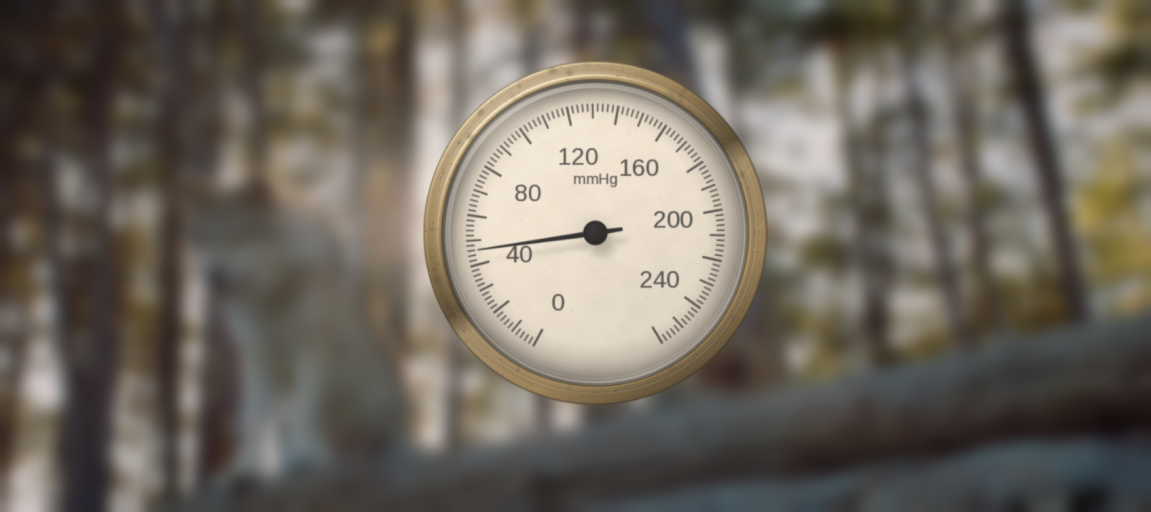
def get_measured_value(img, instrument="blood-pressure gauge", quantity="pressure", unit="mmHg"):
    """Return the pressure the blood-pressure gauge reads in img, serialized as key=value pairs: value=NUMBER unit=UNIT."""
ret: value=46 unit=mmHg
